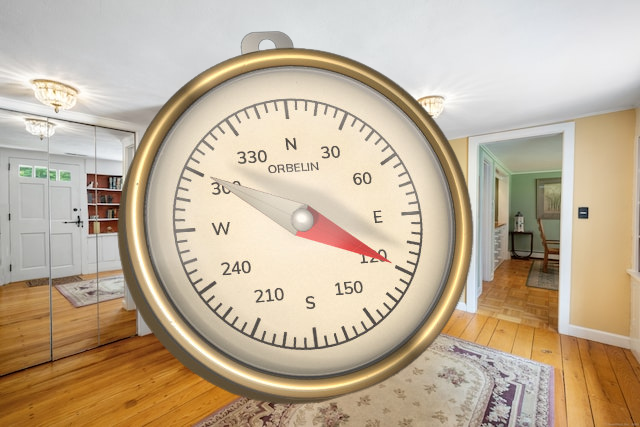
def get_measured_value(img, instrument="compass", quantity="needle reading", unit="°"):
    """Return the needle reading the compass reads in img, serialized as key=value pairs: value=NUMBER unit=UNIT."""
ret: value=120 unit=°
